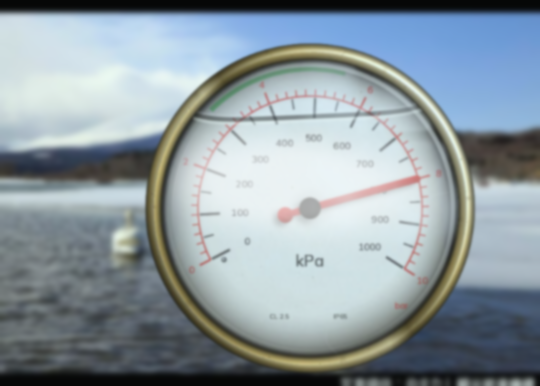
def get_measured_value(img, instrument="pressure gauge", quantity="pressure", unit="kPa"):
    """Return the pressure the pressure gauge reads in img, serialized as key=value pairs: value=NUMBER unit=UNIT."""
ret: value=800 unit=kPa
